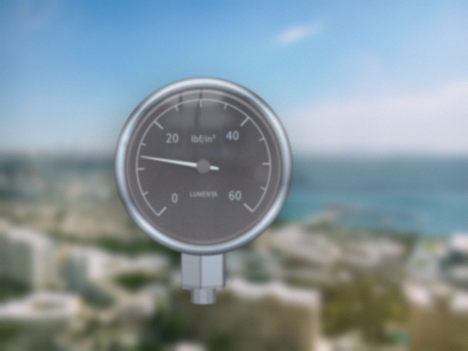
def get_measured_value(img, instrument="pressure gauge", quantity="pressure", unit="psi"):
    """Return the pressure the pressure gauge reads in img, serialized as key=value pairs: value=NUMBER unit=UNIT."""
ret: value=12.5 unit=psi
